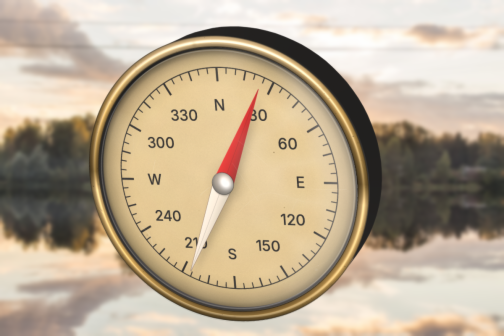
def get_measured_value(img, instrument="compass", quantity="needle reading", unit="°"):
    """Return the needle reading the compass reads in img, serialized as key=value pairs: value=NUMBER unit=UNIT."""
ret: value=25 unit=°
